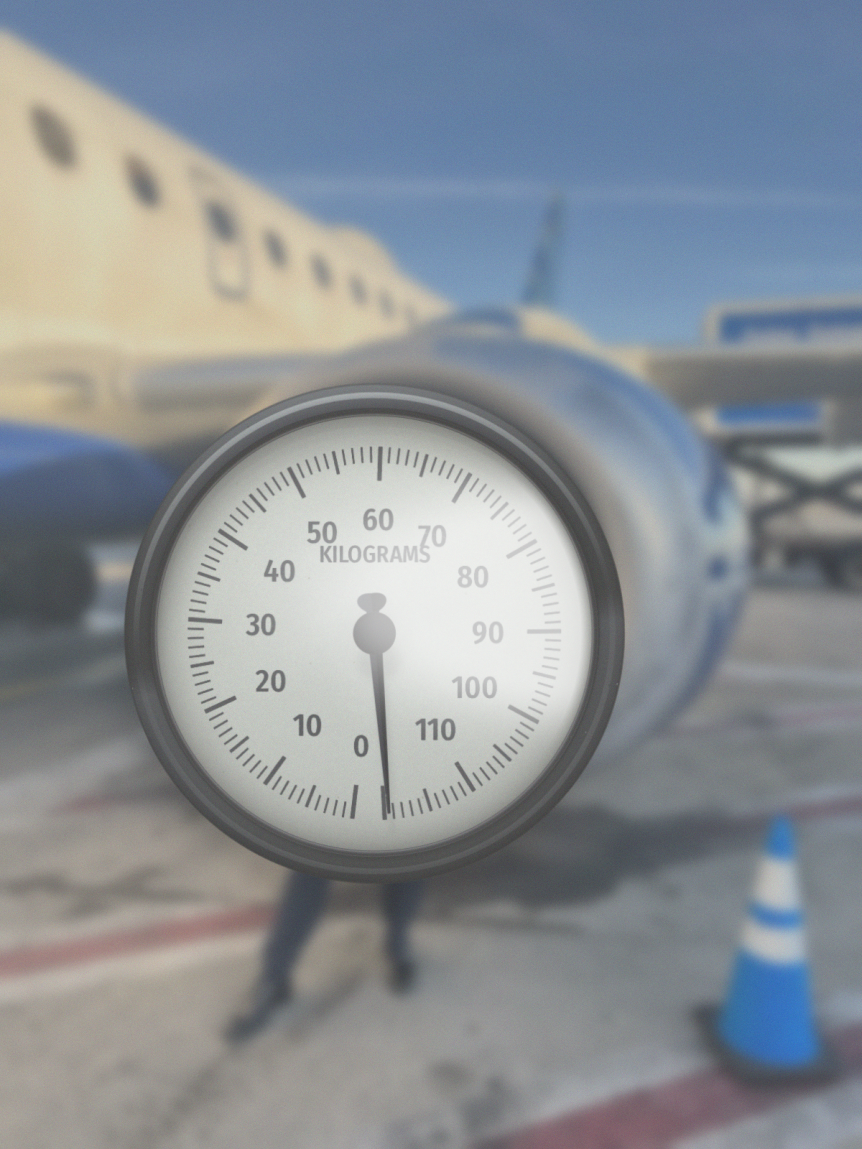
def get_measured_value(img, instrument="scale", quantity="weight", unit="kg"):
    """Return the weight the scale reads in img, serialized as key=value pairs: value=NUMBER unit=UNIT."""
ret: value=119.5 unit=kg
